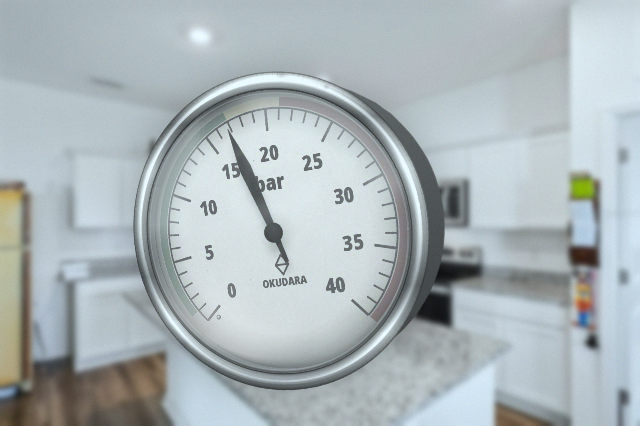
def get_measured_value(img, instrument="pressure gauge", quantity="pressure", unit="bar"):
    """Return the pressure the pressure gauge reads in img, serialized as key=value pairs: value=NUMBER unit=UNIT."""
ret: value=17 unit=bar
